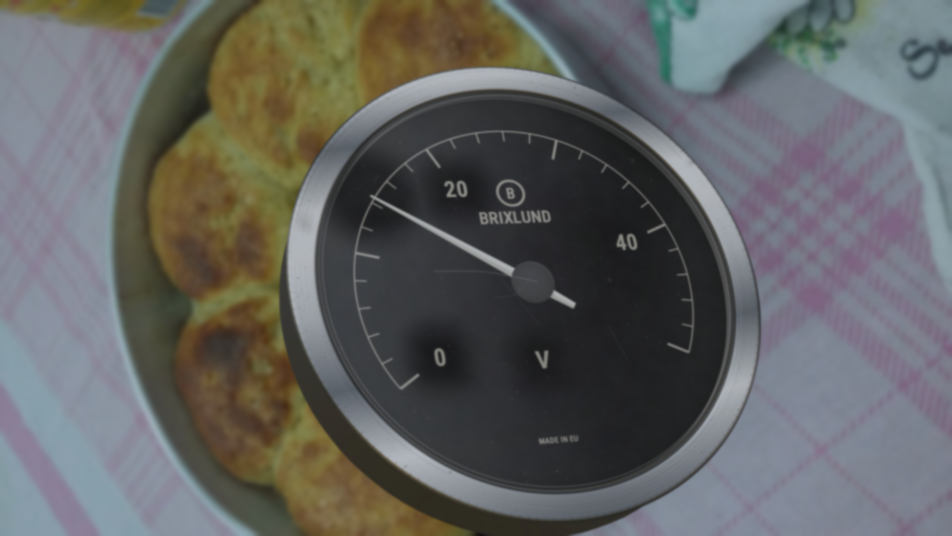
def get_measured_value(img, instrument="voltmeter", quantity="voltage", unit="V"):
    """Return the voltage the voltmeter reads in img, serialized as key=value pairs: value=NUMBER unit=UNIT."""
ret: value=14 unit=V
